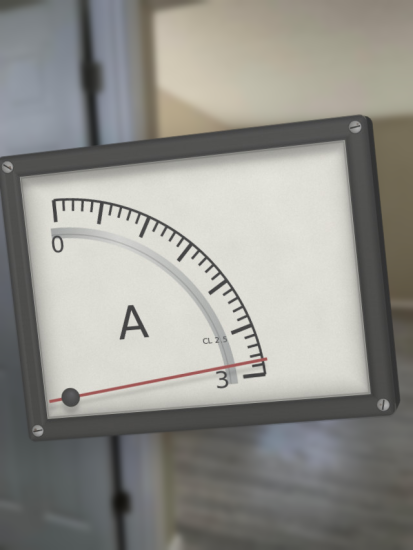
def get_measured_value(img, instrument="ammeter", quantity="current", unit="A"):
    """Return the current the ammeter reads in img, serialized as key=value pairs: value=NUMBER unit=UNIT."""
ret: value=2.85 unit=A
